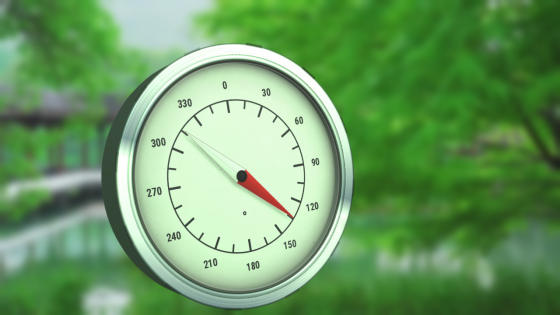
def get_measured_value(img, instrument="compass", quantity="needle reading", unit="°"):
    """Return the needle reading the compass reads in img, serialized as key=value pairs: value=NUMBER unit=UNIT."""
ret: value=135 unit=°
